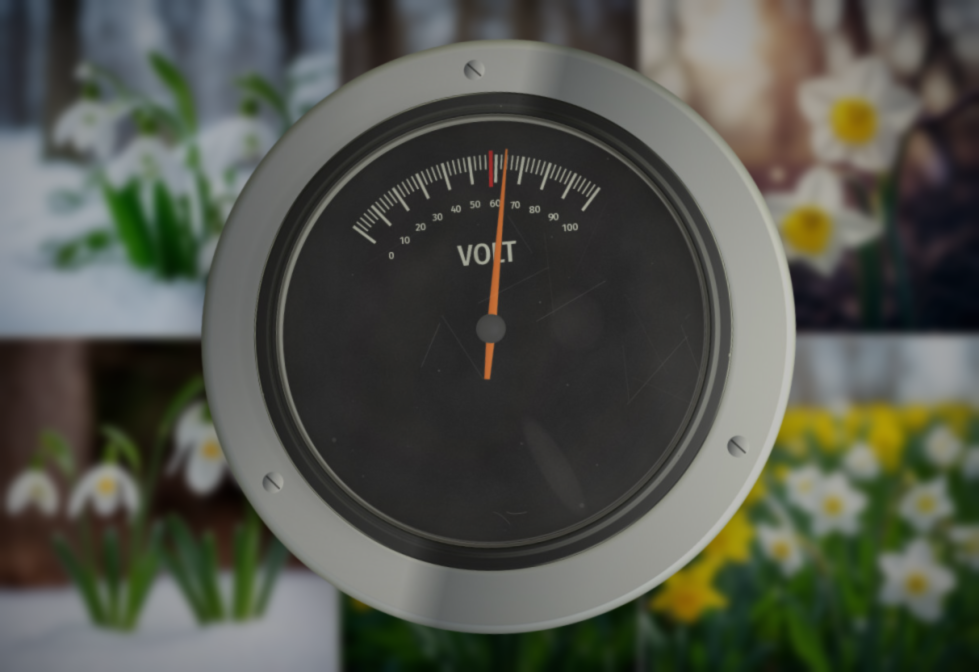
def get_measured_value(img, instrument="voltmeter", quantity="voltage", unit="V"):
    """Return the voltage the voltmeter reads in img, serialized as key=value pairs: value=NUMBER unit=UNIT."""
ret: value=64 unit=V
